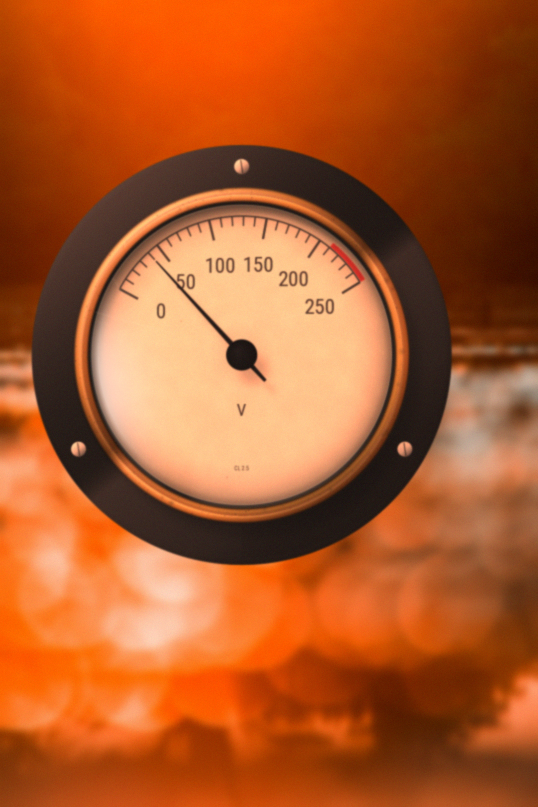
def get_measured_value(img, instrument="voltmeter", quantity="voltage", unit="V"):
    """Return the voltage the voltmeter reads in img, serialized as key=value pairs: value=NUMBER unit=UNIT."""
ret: value=40 unit=V
